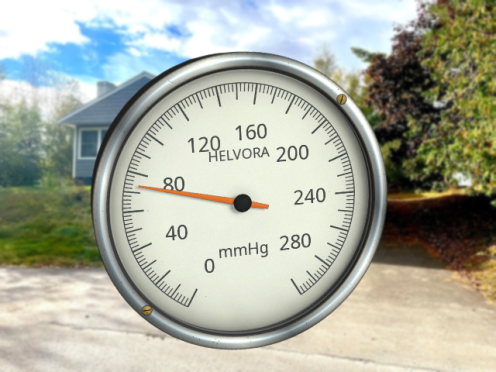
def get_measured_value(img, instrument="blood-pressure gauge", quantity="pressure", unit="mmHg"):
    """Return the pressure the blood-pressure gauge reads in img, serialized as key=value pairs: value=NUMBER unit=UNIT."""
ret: value=74 unit=mmHg
